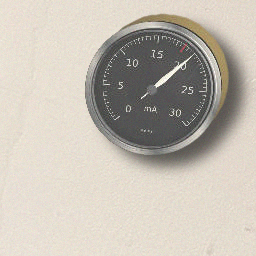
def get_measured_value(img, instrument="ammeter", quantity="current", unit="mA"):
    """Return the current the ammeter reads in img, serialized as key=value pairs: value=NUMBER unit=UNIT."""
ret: value=20 unit=mA
